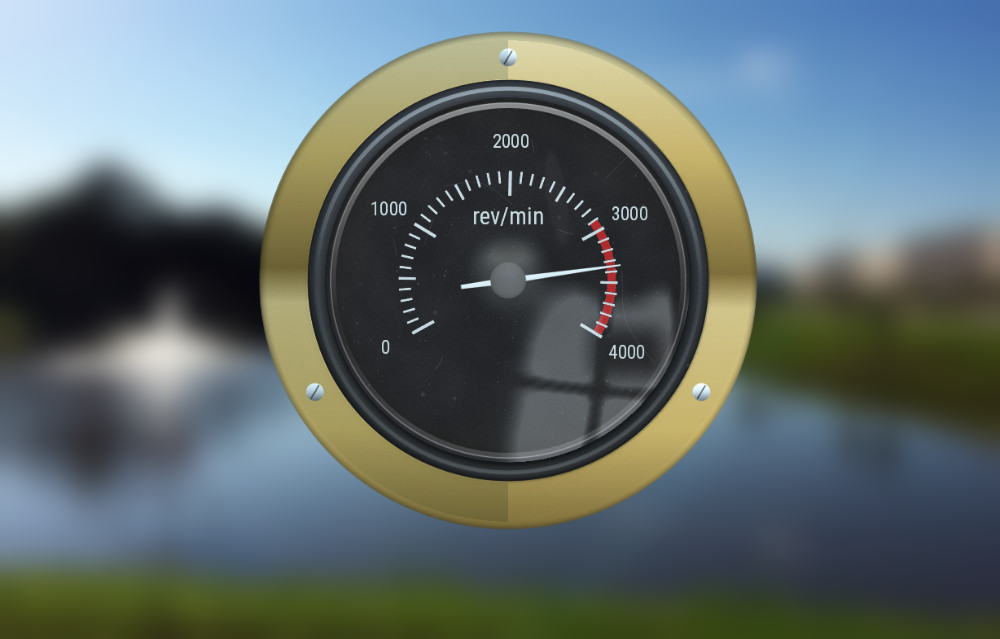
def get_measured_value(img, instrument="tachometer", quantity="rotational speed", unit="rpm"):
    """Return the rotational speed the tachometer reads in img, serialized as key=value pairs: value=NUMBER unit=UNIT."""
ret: value=3350 unit=rpm
